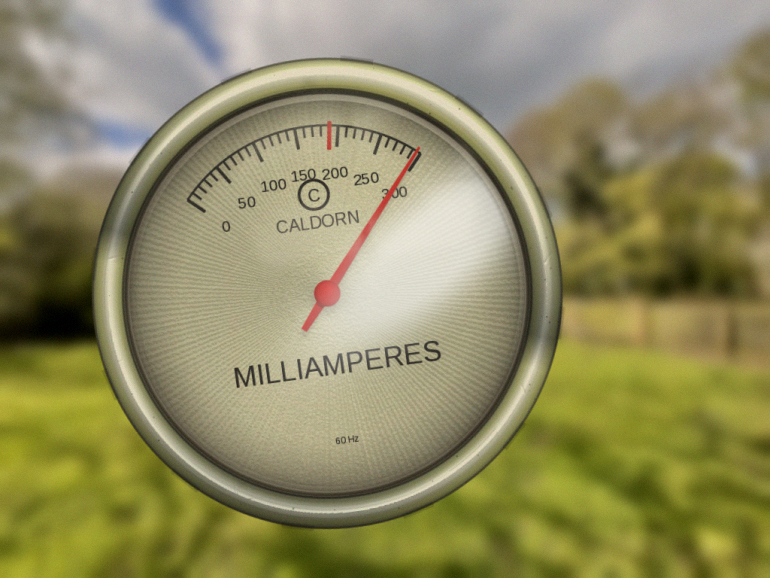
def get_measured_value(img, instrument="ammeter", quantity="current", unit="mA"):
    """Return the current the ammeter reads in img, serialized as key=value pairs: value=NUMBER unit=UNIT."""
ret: value=295 unit=mA
